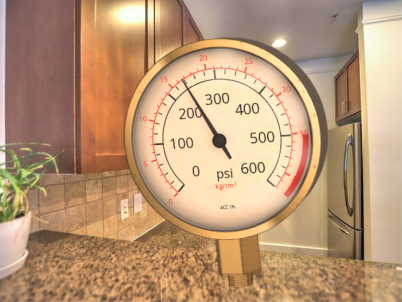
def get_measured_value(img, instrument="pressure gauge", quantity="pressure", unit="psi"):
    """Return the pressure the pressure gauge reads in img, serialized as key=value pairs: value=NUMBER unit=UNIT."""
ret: value=240 unit=psi
